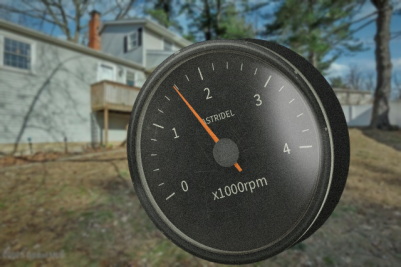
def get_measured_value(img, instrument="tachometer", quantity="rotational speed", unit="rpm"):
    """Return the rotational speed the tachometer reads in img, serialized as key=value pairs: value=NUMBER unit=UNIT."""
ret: value=1600 unit=rpm
